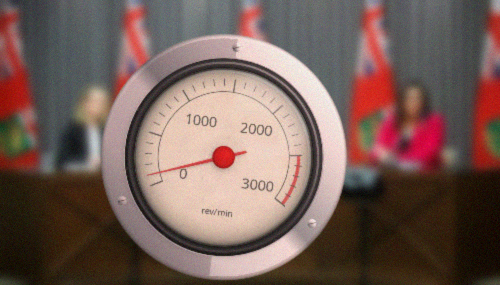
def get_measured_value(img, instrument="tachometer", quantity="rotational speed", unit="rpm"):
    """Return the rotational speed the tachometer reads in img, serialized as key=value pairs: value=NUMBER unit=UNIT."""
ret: value=100 unit=rpm
